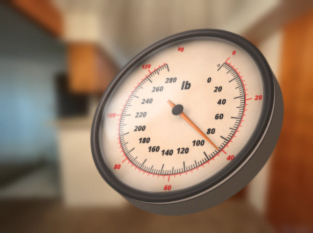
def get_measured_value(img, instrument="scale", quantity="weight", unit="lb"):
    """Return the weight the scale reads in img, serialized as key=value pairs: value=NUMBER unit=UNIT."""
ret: value=90 unit=lb
